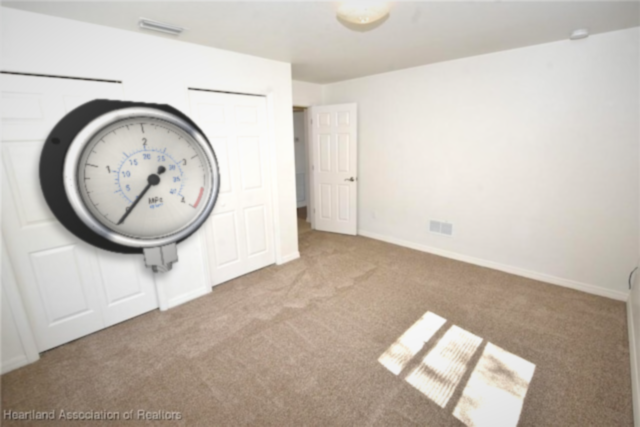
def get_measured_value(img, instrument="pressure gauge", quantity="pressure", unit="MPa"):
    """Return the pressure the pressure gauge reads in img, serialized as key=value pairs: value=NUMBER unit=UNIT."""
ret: value=0 unit=MPa
